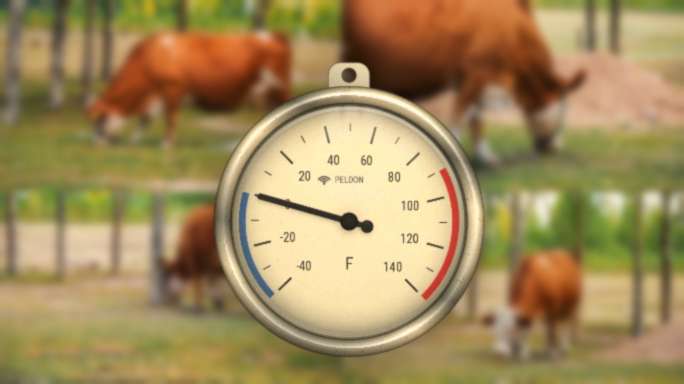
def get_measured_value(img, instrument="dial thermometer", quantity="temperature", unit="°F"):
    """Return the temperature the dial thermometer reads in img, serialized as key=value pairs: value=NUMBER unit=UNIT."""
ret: value=0 unit=°F
